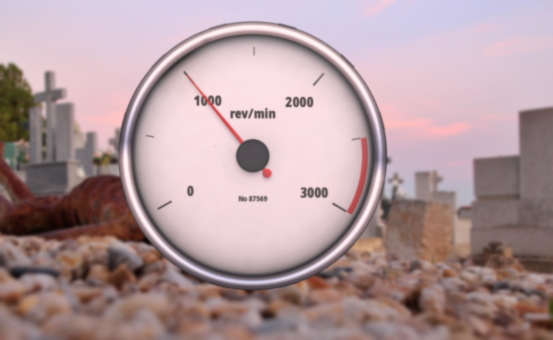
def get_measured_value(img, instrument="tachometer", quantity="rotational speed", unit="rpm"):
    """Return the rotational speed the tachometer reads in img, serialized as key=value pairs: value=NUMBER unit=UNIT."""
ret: value=1000 unit=rpm
